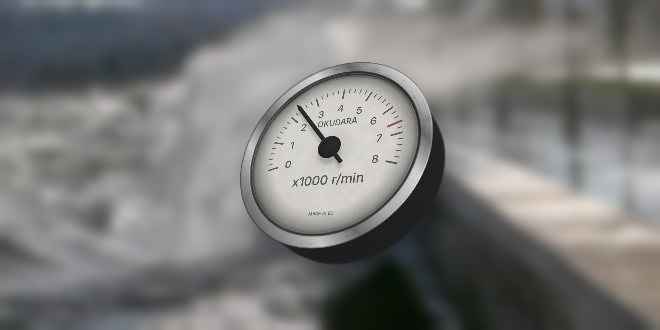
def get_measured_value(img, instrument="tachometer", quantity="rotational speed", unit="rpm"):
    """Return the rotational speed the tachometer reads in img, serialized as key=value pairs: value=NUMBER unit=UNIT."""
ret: value=2400 unit=rpm
